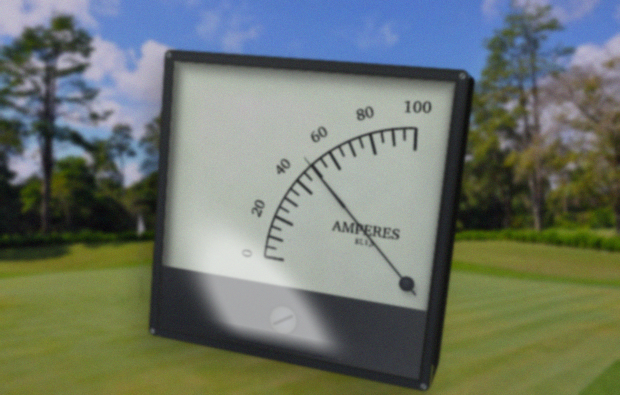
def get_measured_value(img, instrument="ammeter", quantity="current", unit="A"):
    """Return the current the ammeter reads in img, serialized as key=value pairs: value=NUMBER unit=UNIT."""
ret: value=50 unit=A
